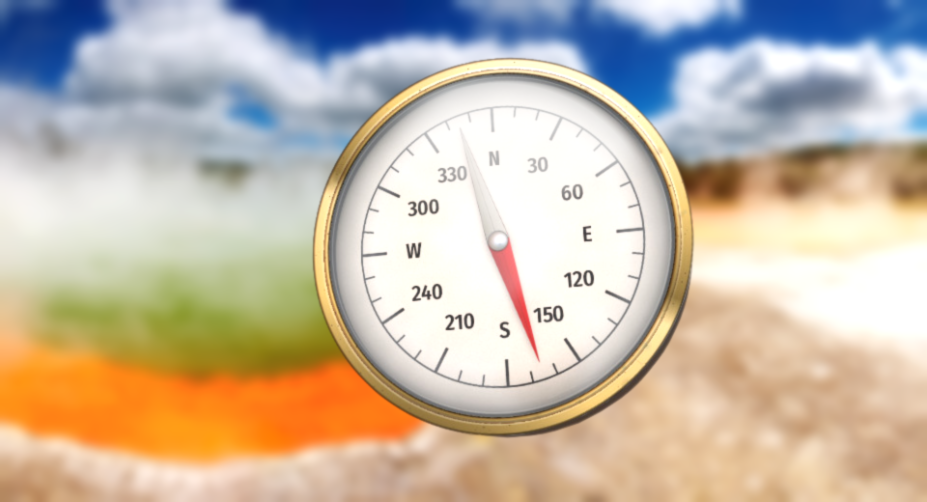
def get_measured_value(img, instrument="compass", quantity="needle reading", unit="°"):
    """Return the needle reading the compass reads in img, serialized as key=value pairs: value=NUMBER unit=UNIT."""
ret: value=165 unit=°
